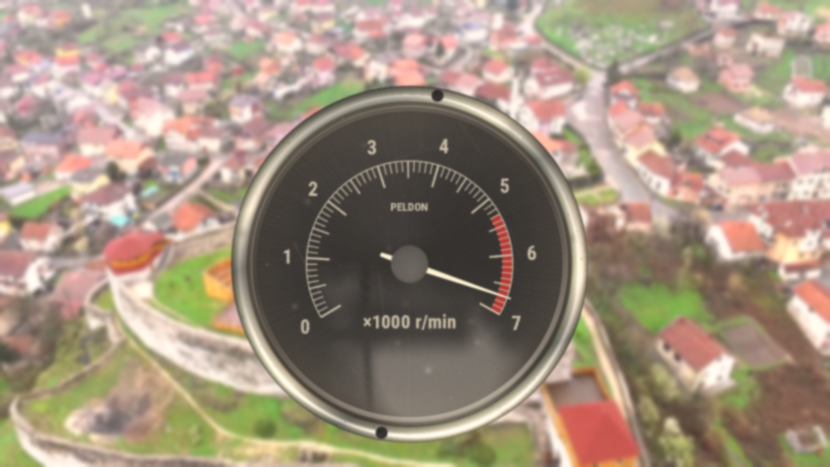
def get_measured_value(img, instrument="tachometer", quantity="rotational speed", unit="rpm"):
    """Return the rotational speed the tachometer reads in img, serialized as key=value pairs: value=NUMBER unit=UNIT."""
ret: value=6700 unit=rpm
